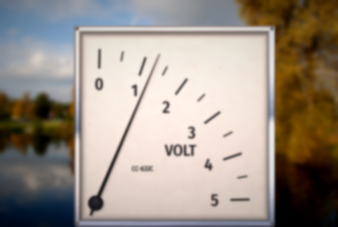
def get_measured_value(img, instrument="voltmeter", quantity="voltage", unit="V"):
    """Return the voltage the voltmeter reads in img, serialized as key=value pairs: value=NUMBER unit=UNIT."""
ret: value=1.25 unit=V
